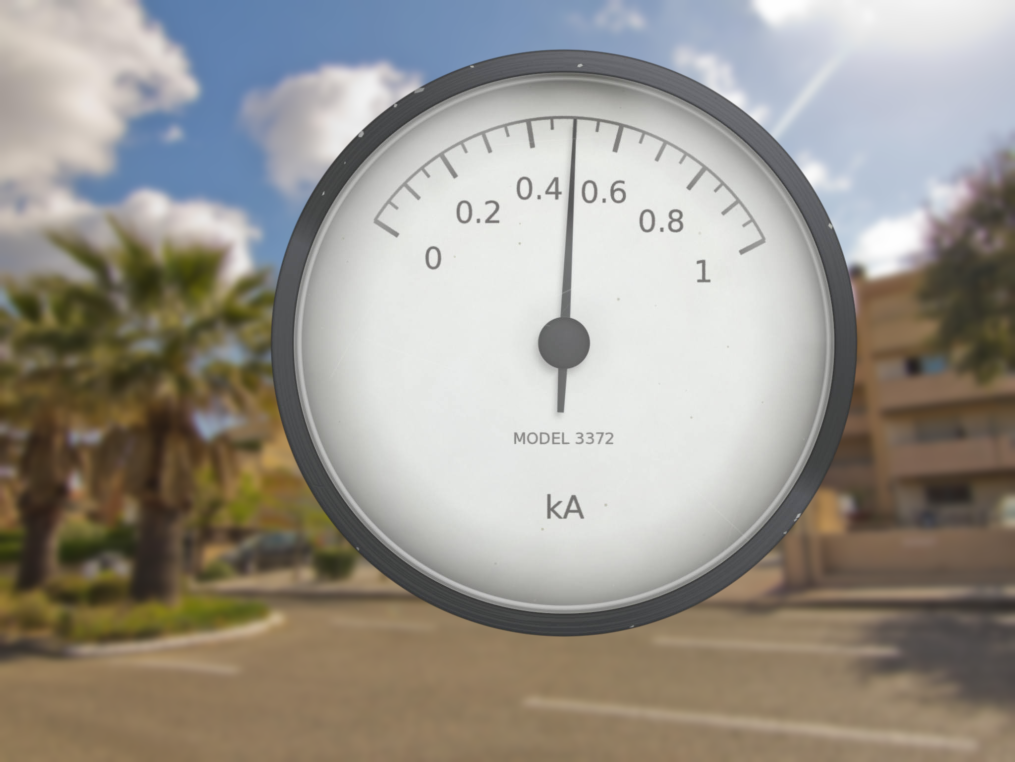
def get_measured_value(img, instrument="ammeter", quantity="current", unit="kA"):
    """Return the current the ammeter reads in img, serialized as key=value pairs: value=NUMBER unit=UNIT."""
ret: value=0.5 unit=kA
